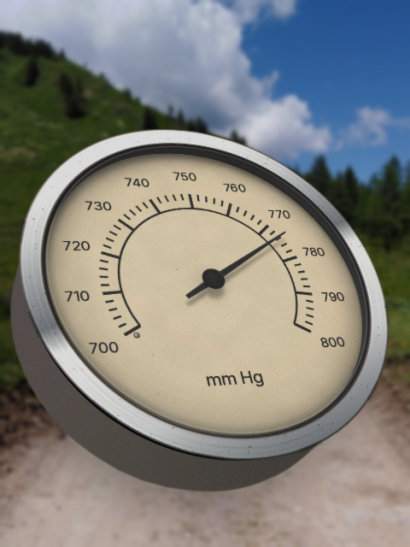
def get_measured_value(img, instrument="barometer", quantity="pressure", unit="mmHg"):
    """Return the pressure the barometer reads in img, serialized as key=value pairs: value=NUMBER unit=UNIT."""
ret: value=774 unit=mmHg
